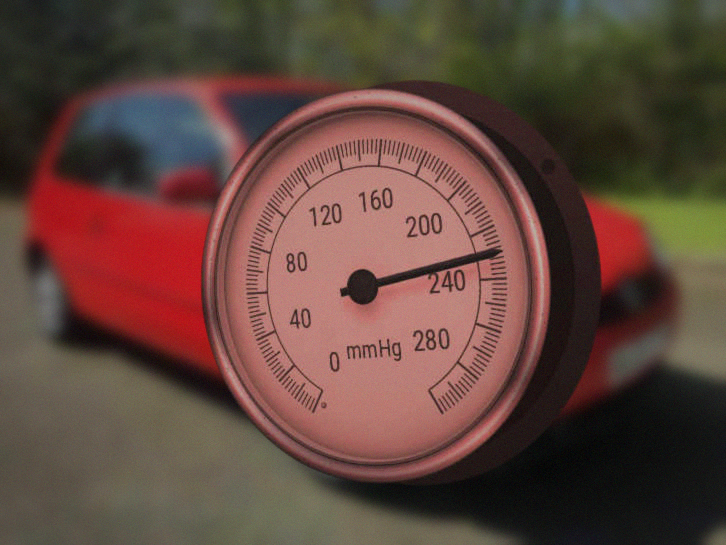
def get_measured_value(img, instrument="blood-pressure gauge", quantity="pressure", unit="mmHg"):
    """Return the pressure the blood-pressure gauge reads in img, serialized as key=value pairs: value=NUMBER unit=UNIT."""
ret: value=230 unit=mmHg
